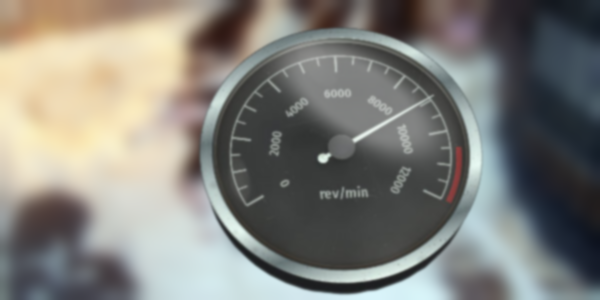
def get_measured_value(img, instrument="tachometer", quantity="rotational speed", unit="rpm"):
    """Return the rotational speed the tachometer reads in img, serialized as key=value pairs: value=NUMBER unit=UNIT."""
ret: value=9000 unit=rpm
